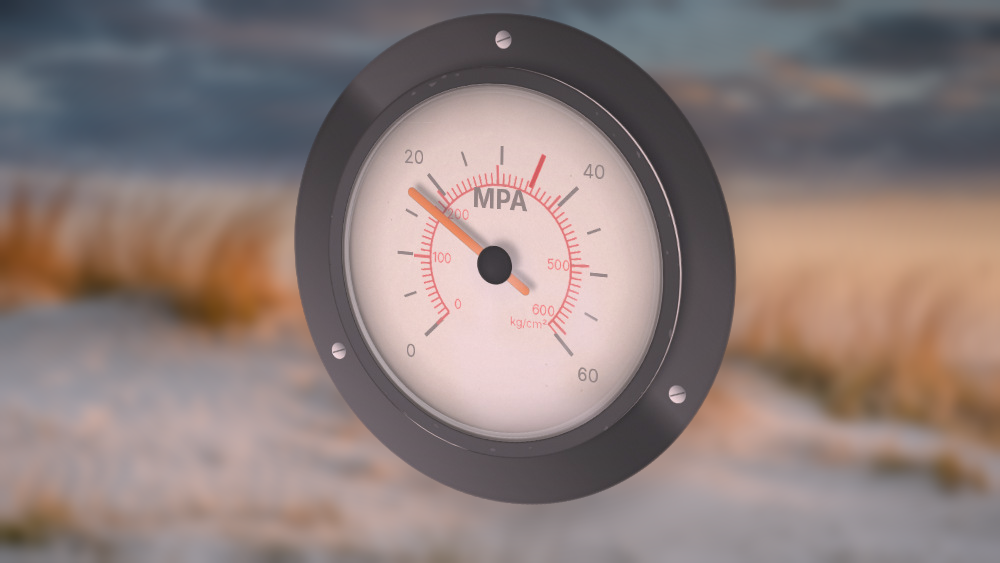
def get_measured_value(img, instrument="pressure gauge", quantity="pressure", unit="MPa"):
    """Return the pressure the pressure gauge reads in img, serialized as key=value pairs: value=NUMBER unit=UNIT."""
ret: value=17.5 unit=MPa
